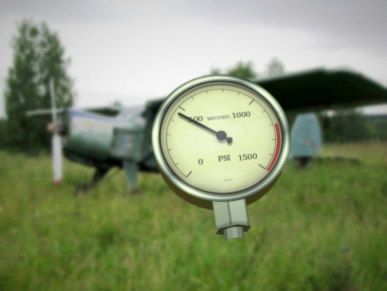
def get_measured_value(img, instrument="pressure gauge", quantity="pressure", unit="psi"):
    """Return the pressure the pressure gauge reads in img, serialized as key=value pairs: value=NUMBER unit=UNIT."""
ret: value=450 unit=psi
